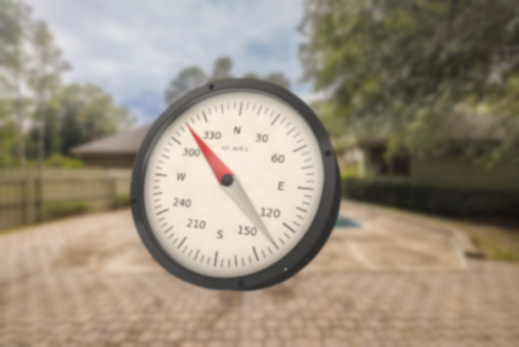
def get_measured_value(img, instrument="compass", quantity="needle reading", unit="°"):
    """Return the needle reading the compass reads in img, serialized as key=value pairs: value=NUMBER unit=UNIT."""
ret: value=315 unit=°
